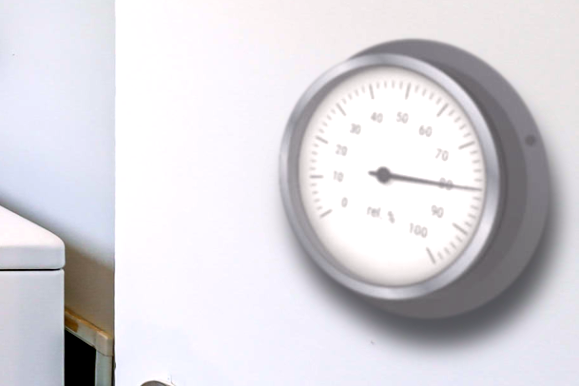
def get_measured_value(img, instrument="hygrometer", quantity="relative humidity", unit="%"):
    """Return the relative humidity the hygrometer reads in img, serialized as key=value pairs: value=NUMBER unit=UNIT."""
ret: value=80 unit=%
